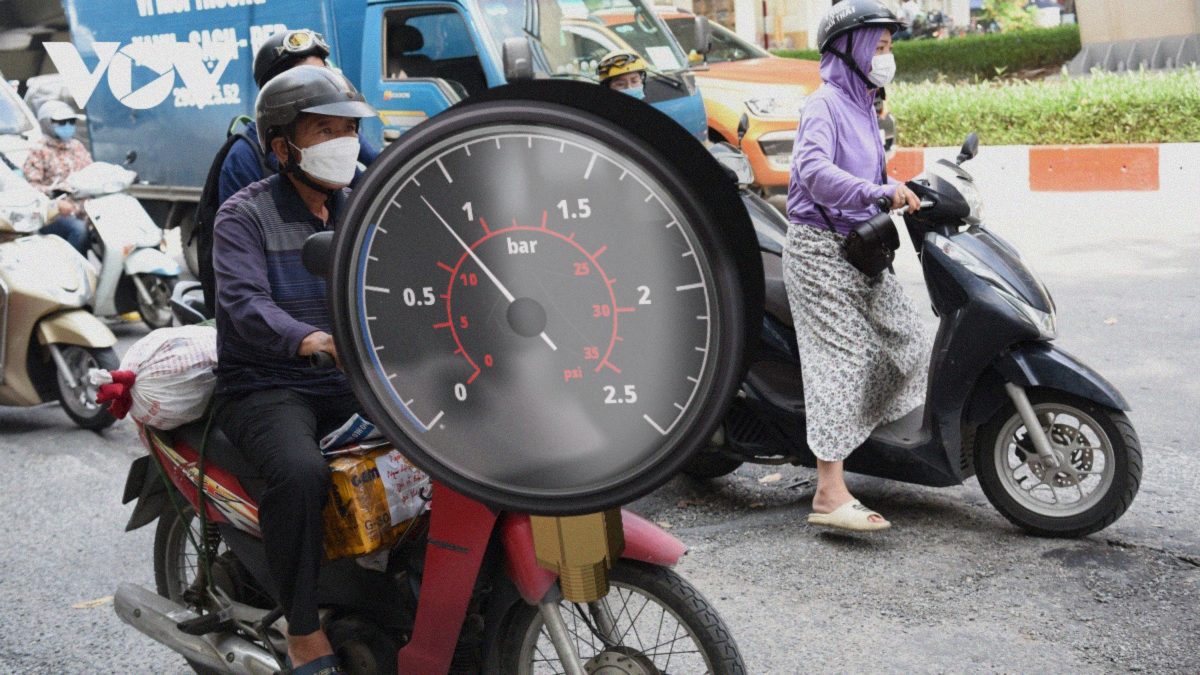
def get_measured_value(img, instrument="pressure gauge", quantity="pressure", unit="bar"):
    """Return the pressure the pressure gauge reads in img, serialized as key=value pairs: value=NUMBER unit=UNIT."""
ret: value=0.9 unit=bar
